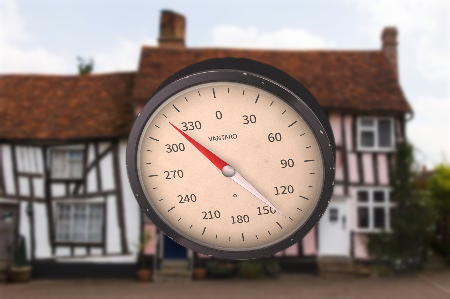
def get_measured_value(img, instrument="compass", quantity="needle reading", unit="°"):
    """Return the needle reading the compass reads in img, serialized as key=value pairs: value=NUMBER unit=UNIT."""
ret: value=320 unit=°
